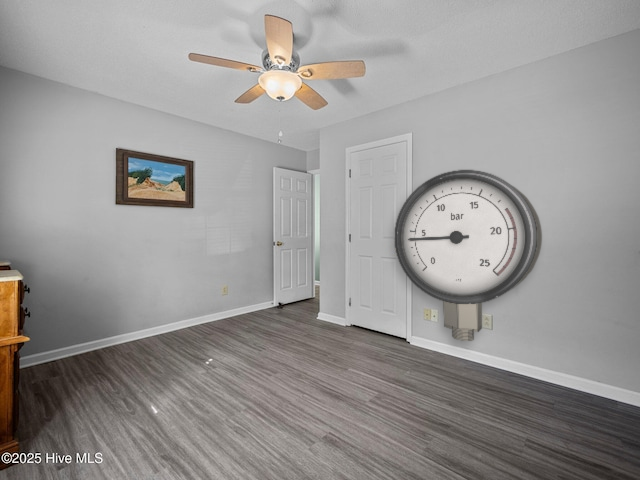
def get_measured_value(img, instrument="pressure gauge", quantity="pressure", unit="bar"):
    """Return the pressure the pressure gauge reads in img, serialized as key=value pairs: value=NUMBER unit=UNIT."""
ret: value=4 unit=bar
